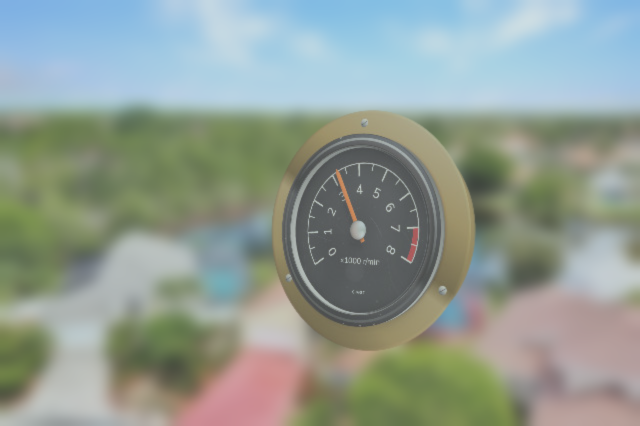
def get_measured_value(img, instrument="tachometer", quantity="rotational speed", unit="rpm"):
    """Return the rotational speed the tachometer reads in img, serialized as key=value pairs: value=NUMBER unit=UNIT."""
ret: value=3250 unit=rpm
